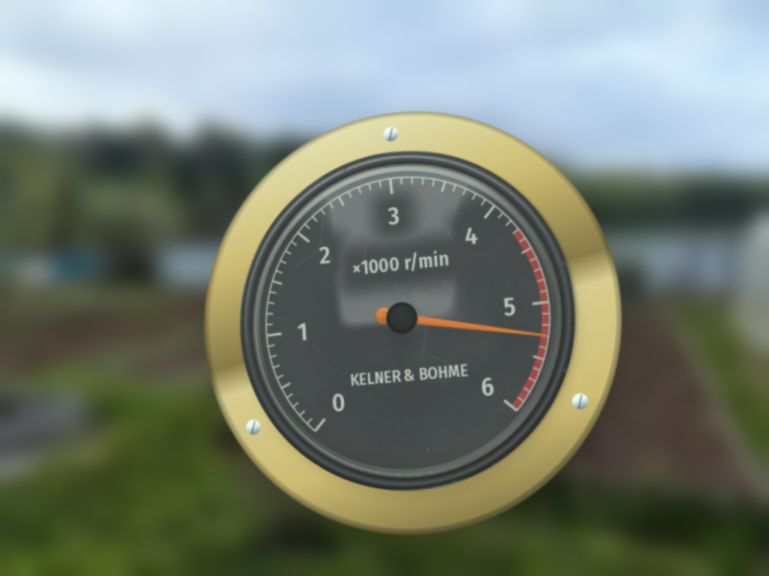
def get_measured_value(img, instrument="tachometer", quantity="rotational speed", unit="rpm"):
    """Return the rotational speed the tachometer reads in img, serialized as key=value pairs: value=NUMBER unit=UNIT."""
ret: value=5300 unit=rpm
